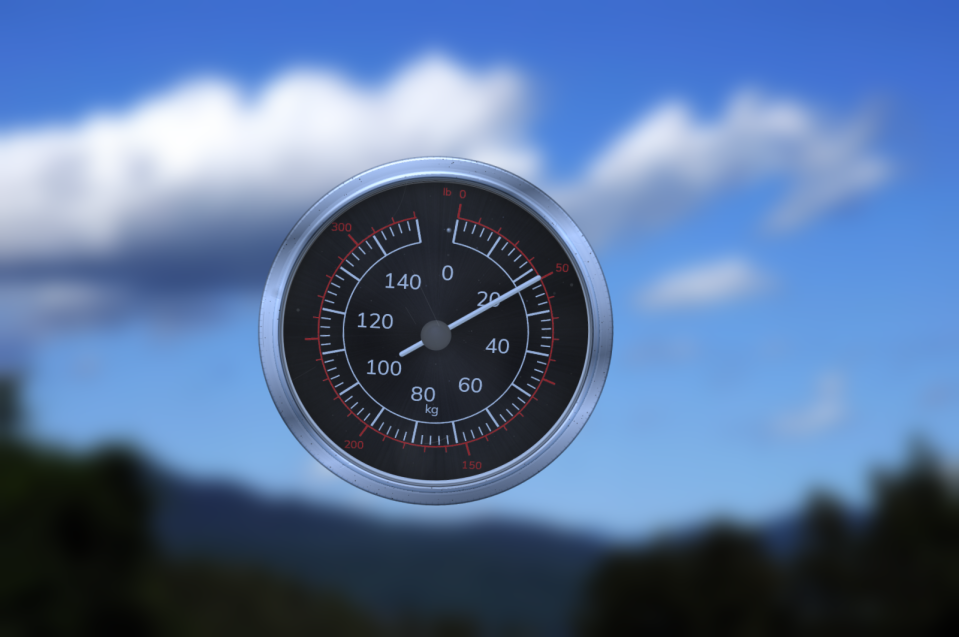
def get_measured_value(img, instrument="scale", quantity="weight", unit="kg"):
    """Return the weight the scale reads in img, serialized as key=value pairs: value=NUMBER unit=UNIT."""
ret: value=22 unit=kg
